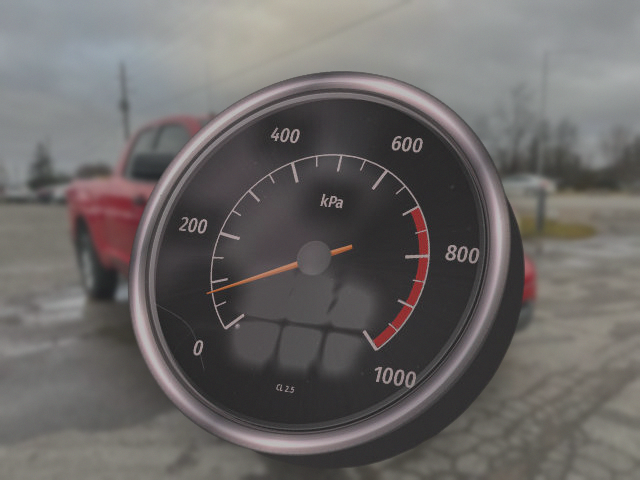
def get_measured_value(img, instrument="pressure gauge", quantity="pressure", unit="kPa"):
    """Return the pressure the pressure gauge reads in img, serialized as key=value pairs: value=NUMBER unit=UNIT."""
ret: value=75 unit=kPa
